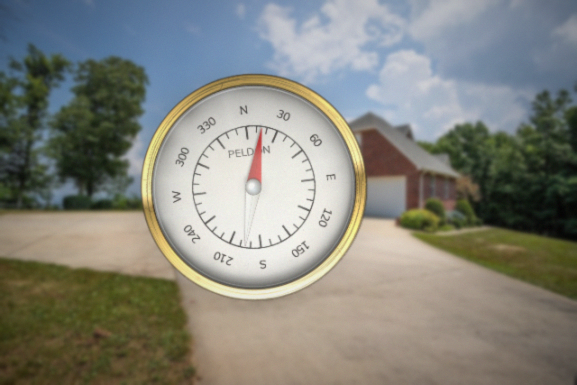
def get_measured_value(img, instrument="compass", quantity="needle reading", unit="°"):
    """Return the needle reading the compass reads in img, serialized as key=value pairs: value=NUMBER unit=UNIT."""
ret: value=15 unit=°
